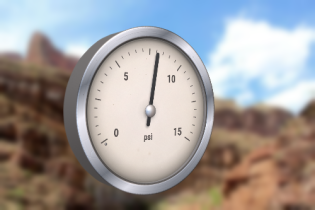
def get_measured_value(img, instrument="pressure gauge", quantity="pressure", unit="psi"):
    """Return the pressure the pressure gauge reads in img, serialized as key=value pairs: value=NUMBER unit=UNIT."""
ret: value=8 unit=psi
